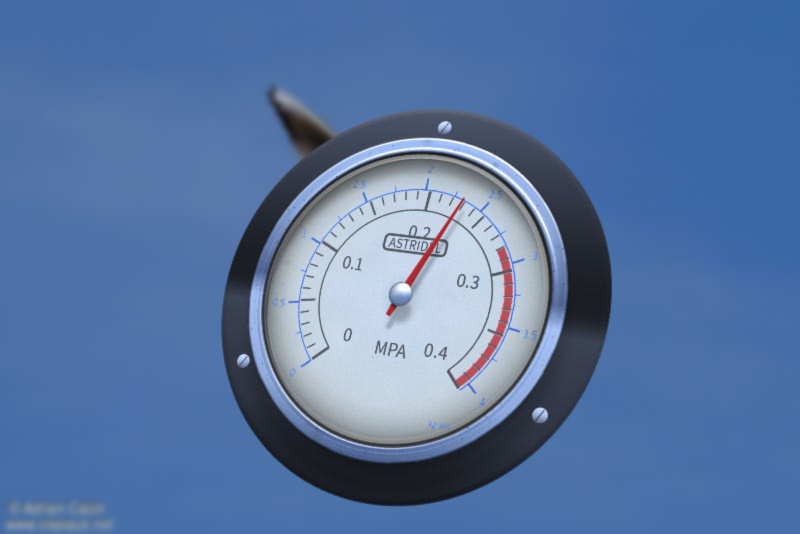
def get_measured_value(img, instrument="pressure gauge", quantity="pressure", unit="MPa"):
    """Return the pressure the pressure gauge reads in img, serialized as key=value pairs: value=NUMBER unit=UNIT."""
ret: value=0.23 unit=MPa
